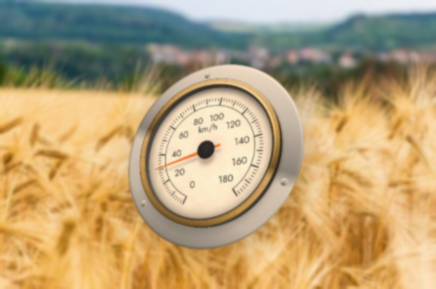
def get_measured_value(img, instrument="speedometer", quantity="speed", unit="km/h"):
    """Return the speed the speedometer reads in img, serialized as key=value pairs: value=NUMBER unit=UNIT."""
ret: value=30 unit=km/h
